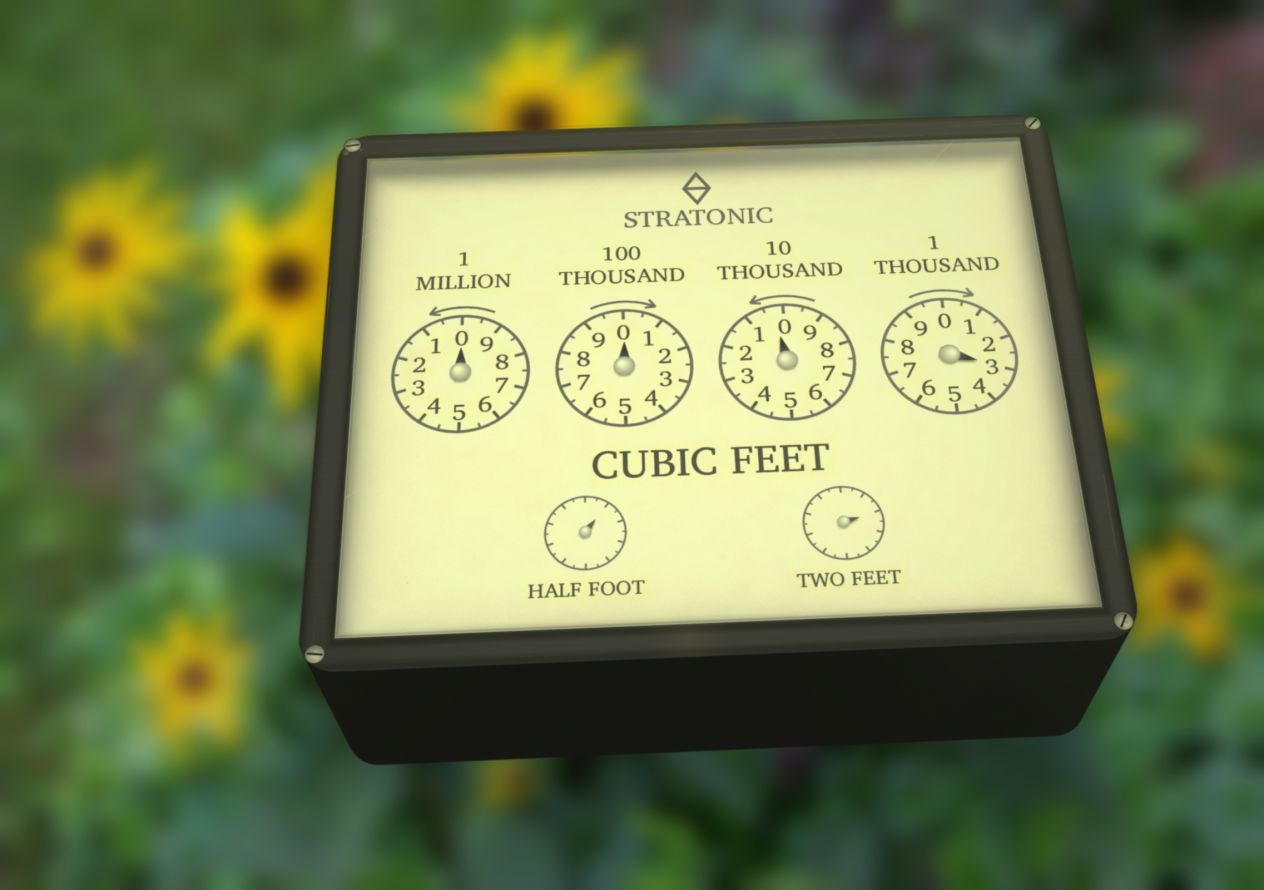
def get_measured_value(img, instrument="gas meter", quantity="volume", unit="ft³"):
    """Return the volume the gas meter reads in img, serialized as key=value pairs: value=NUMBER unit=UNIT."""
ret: value=300 unit=ft³
